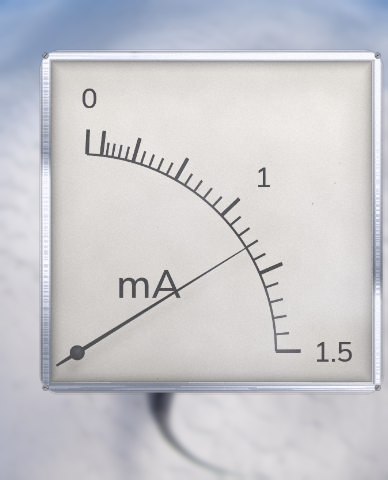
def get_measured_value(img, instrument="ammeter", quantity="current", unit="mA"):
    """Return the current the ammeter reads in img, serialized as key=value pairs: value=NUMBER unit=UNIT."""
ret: value=1.15 unit=mA
